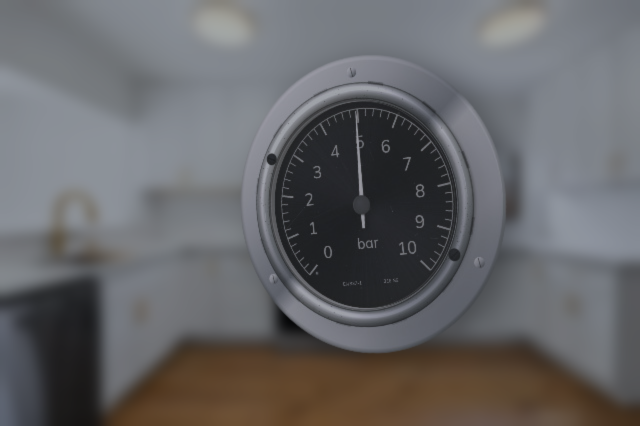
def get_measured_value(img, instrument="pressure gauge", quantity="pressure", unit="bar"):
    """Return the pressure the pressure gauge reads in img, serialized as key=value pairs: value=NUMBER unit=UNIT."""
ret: value=5 unit=bar
